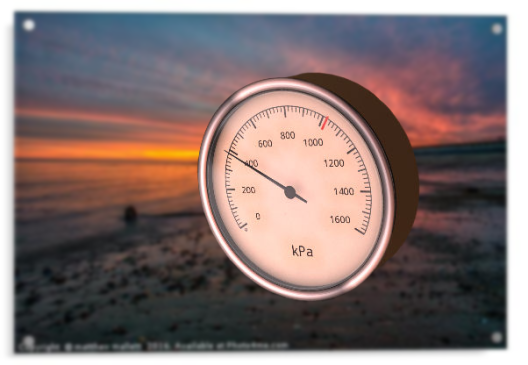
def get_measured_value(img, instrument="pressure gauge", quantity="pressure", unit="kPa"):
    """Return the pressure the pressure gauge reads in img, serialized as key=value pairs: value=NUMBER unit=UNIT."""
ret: value=400 unit=kPa
